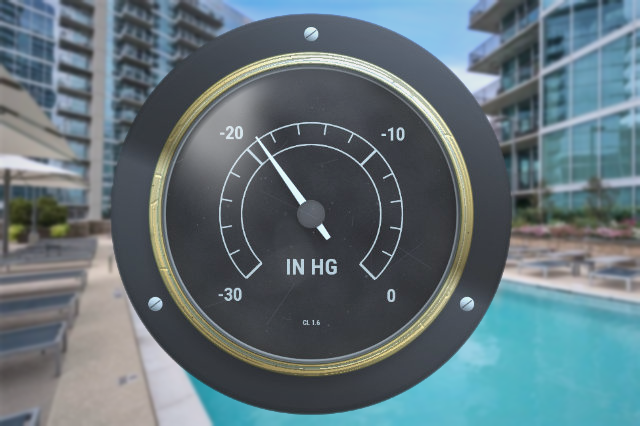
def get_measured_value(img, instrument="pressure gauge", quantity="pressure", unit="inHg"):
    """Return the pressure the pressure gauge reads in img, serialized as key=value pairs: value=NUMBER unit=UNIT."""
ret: value=-19 unit=inHg
